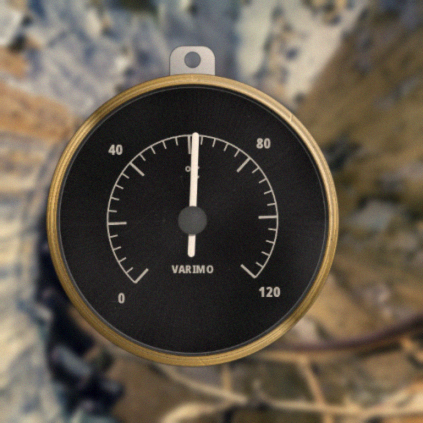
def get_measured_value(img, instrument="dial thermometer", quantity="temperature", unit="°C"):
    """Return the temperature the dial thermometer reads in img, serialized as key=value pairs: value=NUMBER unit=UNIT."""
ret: value=62 unit=°C
